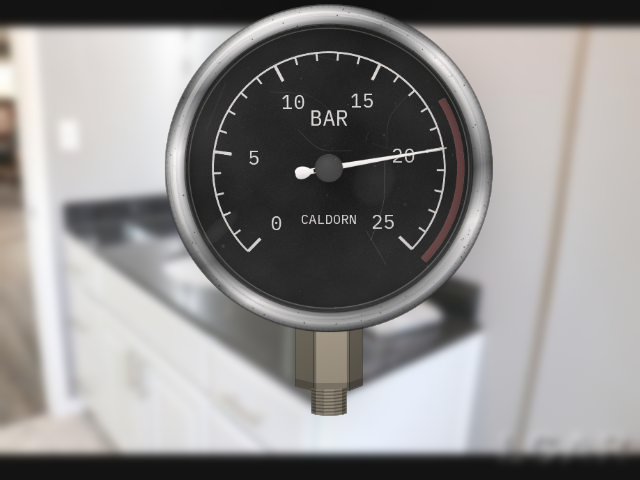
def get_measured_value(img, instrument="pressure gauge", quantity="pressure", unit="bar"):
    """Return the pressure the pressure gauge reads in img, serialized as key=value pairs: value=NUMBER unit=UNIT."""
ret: value=20 unit=bar
